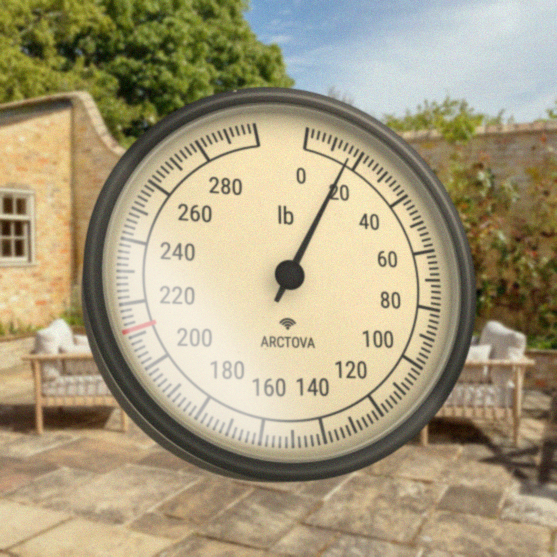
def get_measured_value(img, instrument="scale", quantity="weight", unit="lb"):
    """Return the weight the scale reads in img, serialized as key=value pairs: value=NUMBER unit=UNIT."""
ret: value=16 unit=lb
